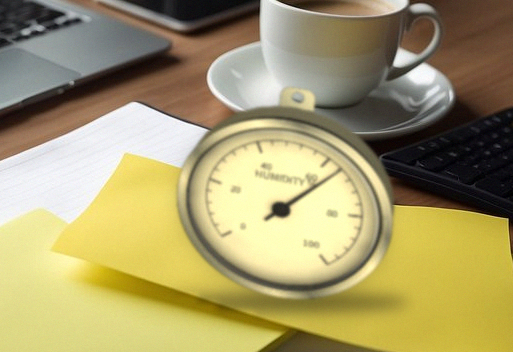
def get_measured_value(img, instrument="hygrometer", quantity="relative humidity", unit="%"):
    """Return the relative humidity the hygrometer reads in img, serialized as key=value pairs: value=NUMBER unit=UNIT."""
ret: value=64 unit=%
